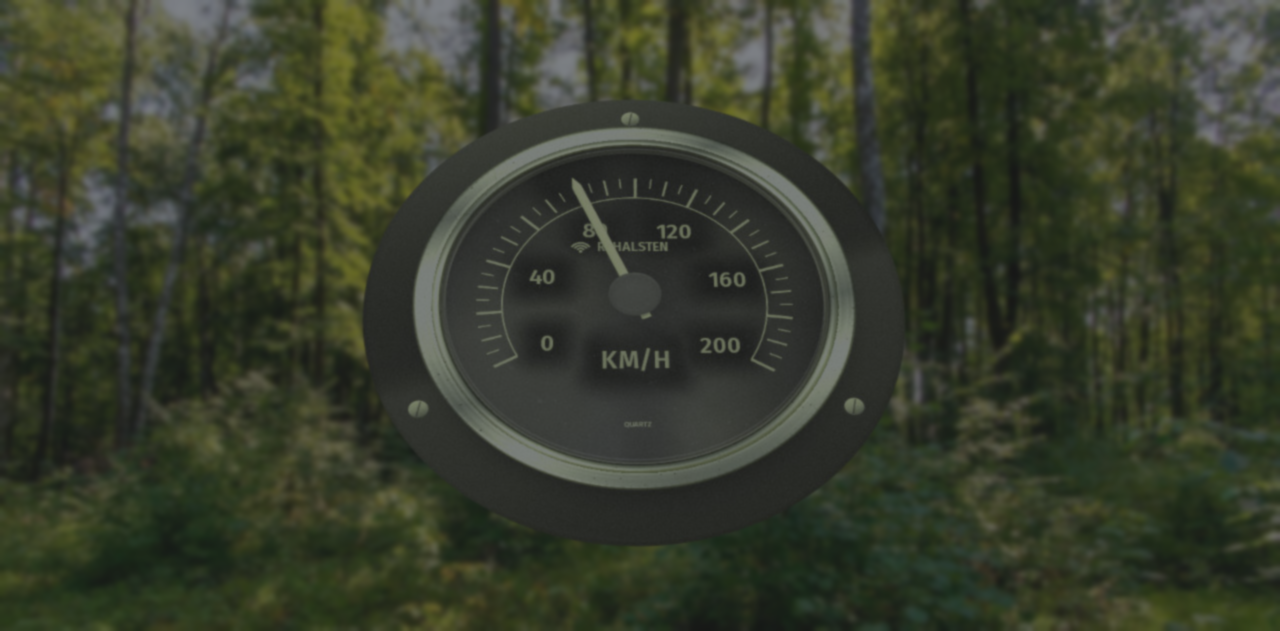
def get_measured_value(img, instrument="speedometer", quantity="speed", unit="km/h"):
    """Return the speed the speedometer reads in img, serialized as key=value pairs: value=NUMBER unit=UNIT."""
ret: value=80 unit=km/h
